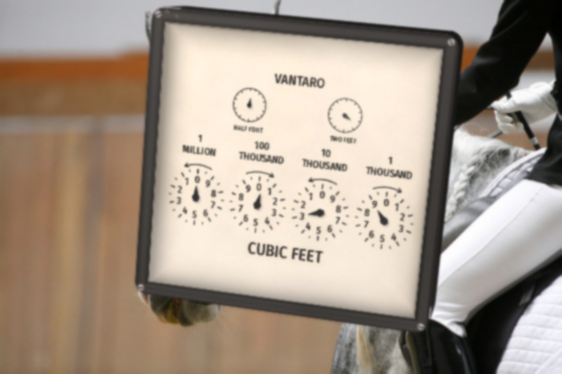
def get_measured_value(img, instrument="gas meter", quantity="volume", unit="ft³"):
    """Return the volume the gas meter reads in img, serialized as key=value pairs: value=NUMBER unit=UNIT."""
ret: value=2900 unit=ft³
